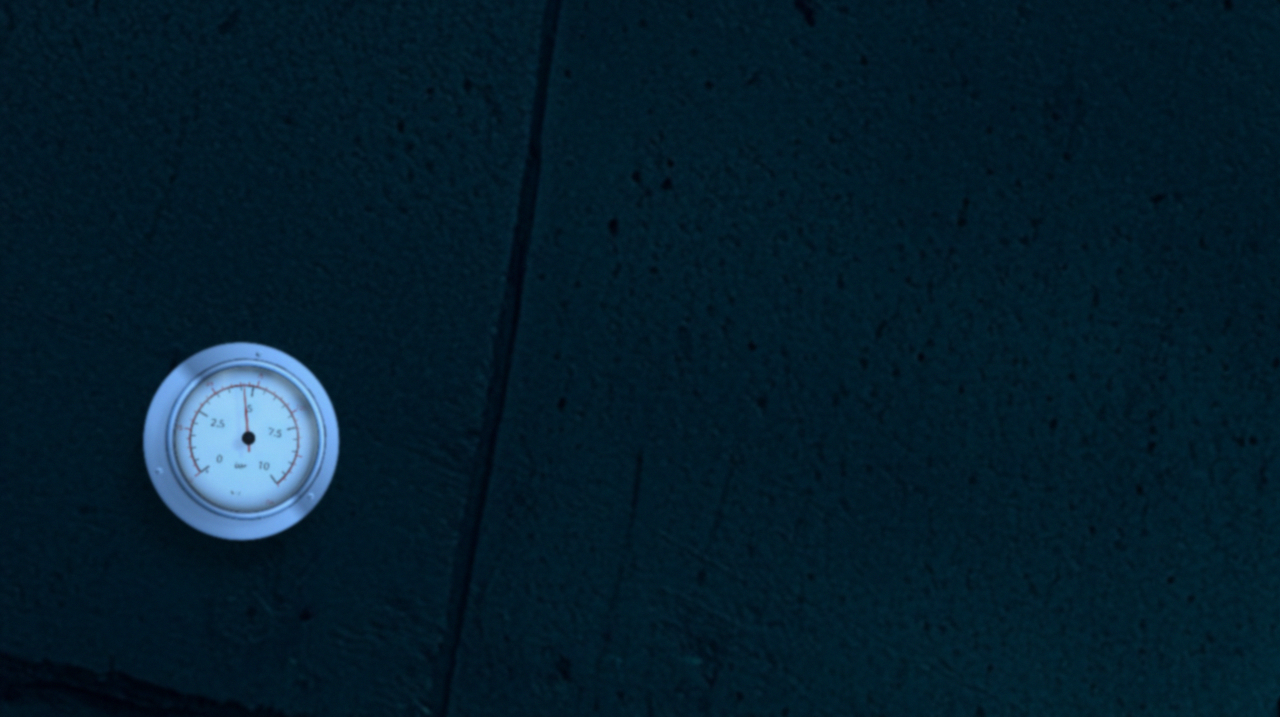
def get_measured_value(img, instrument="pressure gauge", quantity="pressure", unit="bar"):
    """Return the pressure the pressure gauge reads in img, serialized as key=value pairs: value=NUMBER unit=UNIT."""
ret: value=4.5 unit=bar
